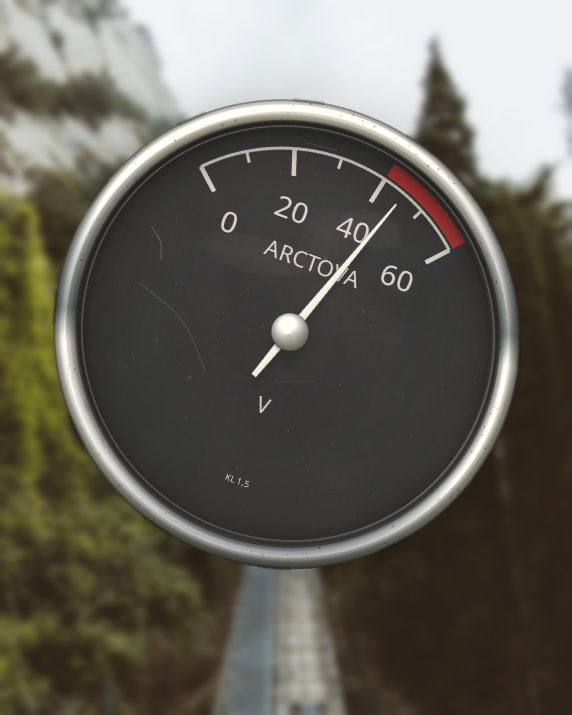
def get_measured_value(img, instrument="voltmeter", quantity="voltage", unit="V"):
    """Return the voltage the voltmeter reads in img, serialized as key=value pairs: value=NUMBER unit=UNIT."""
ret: value=45 unit=V
